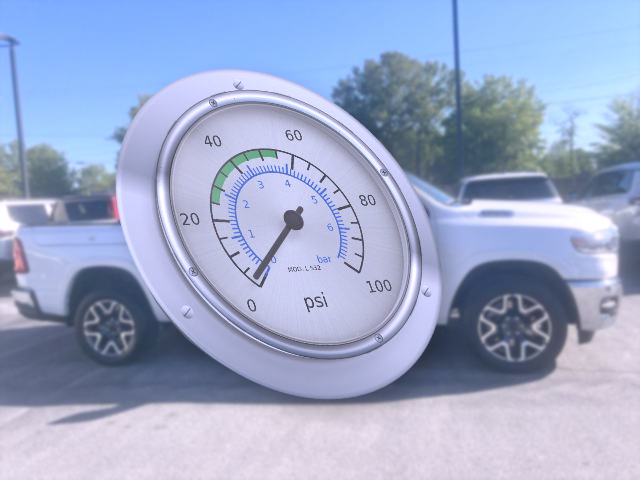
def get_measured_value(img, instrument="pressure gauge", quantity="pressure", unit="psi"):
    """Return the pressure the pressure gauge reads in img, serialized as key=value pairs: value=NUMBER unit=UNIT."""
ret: value=2.5 unit=psi
